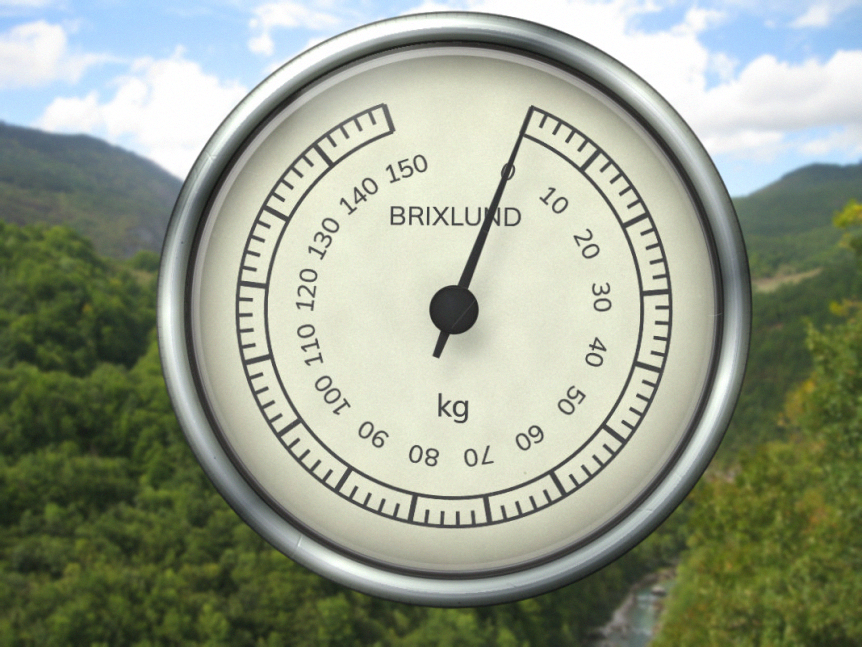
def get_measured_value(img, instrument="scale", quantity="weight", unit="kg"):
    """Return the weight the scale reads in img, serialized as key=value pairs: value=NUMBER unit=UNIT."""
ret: value=0 unit=kg
